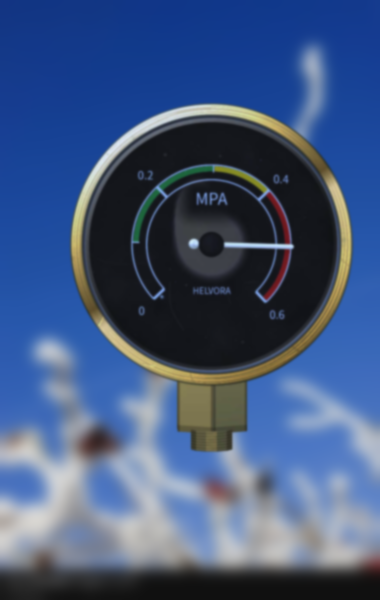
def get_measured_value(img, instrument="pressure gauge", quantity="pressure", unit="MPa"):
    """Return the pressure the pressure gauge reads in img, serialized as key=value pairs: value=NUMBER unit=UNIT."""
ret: value=0.5 unit=MPa
